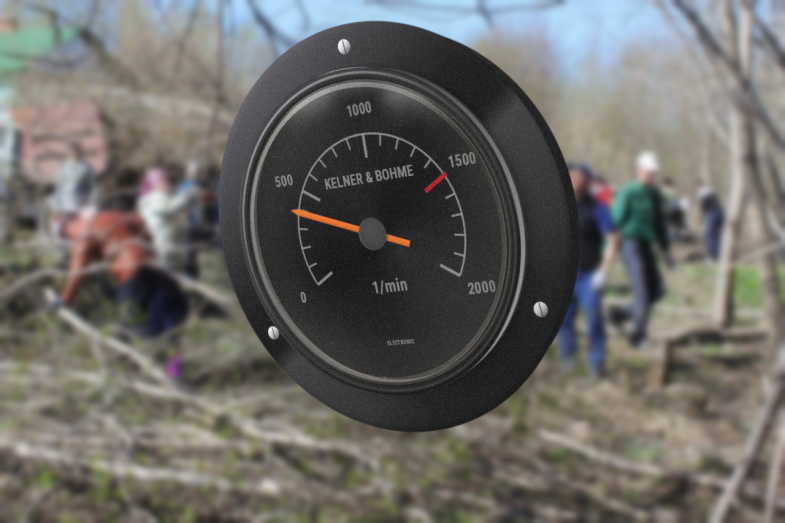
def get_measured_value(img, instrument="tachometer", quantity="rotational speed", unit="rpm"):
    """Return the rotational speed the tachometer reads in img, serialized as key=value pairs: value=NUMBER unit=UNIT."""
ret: value=400 unit=rpm
